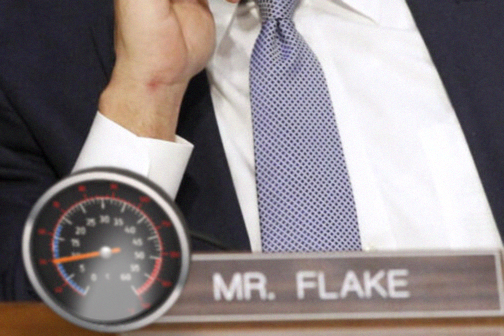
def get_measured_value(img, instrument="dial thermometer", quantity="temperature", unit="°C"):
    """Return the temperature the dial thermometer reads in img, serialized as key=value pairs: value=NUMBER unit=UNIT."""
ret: value=10 unit=°C
